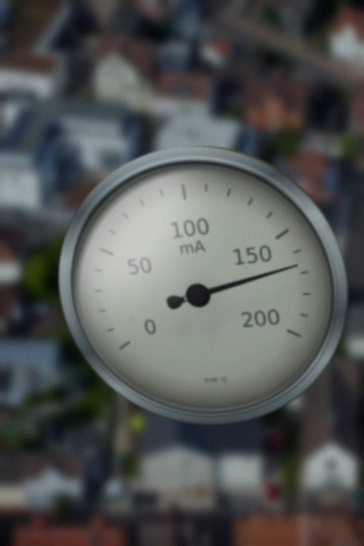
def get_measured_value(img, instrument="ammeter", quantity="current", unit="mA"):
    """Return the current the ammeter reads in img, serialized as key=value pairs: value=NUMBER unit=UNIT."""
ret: value=165 unit=mA
